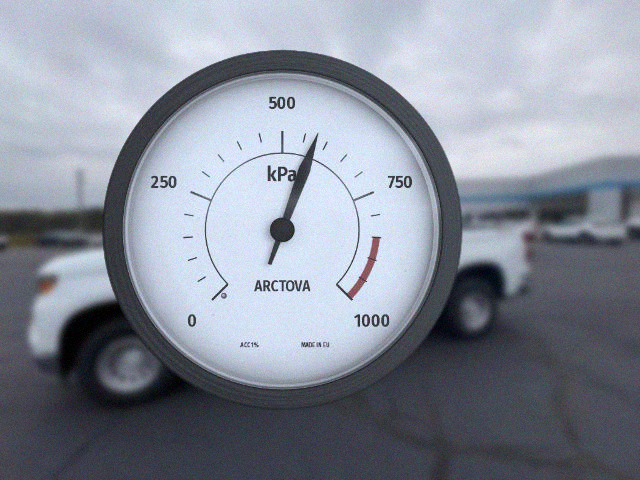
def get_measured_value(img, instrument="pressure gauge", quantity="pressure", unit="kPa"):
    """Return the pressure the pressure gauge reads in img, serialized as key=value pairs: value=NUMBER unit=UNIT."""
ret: value=575 unit=kPa
